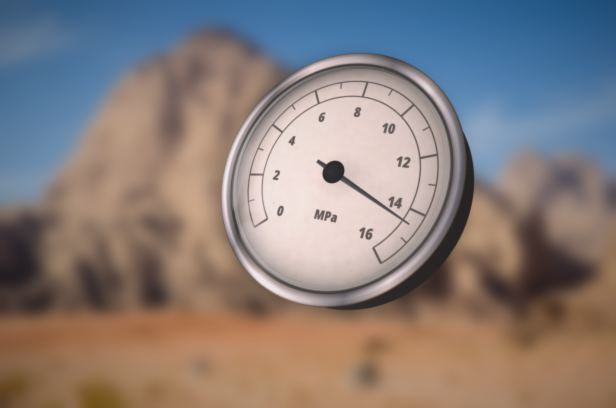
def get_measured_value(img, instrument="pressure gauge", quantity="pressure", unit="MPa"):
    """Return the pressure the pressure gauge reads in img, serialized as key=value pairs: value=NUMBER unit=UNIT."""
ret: value=14.5 unit=MPa
